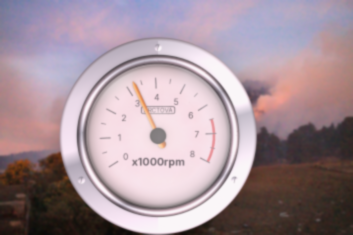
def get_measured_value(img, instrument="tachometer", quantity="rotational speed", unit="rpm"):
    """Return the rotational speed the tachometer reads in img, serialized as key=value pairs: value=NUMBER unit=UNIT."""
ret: value=3250 unit=rpm
